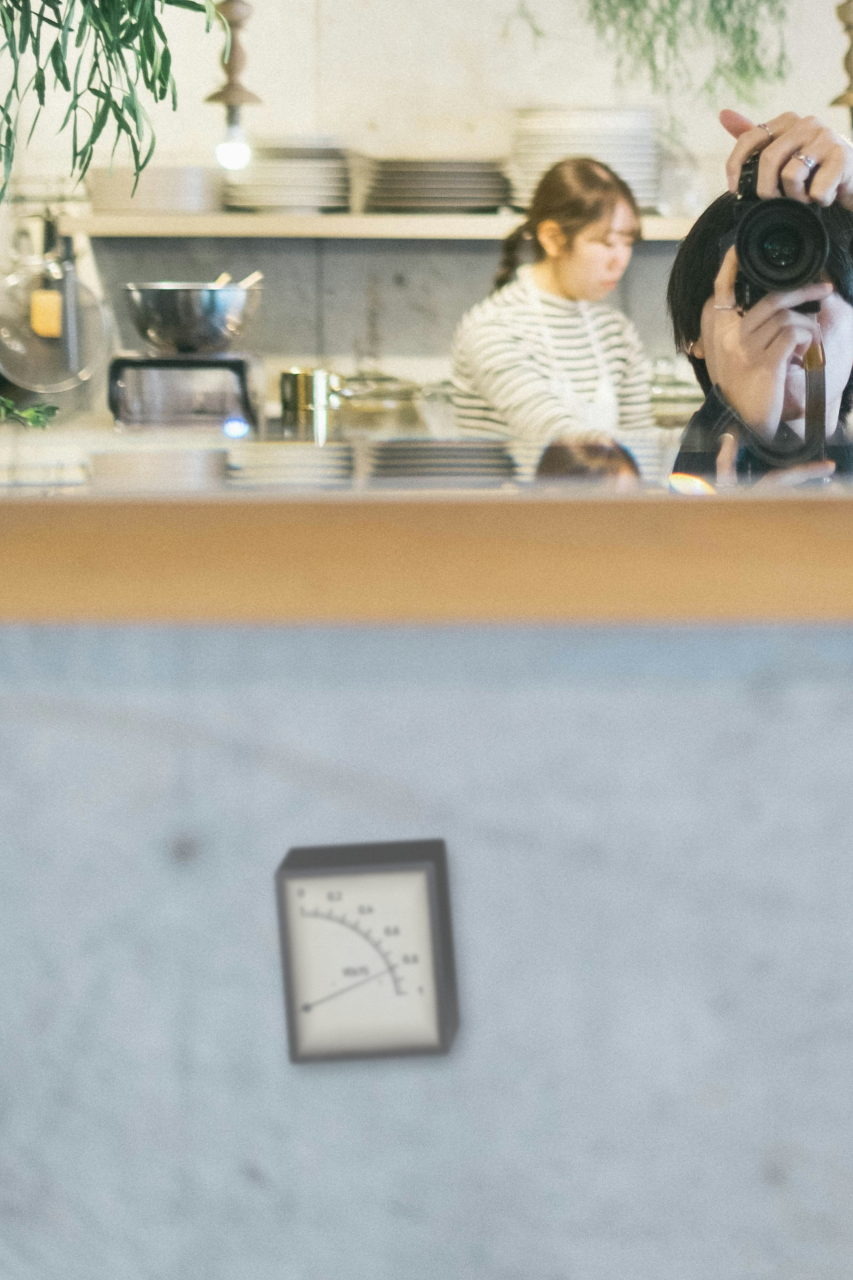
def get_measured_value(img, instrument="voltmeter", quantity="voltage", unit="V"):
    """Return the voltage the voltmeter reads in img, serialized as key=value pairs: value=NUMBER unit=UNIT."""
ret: value=0.8 unit=V
